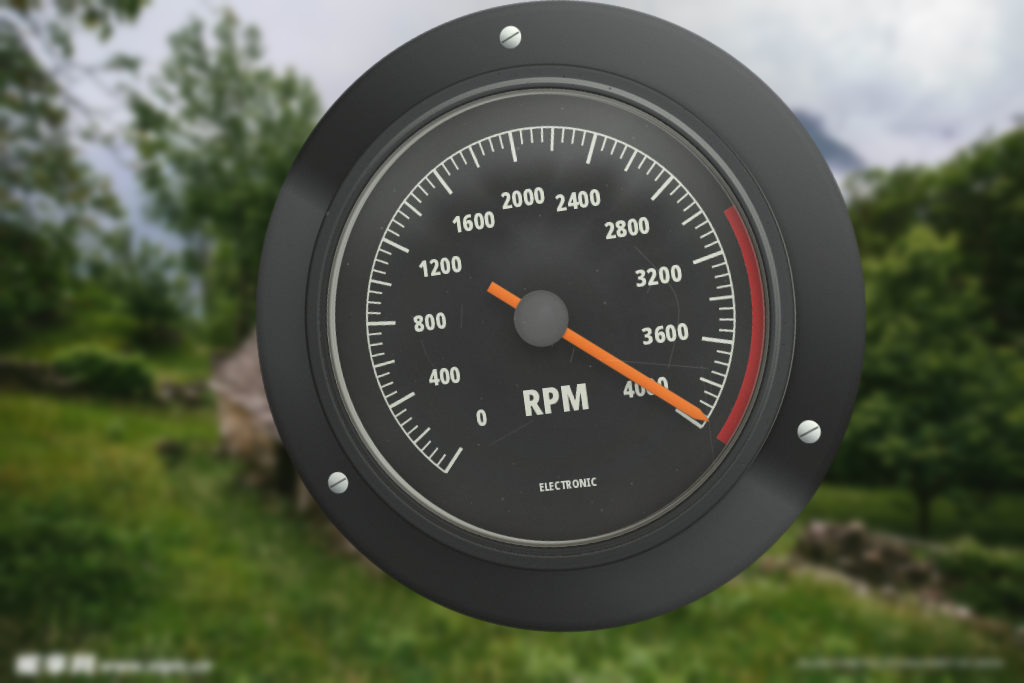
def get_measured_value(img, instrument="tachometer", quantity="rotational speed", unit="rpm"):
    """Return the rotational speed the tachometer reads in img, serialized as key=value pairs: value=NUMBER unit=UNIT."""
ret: value=3950 unit=rpm
